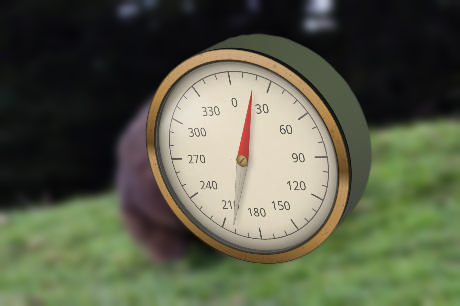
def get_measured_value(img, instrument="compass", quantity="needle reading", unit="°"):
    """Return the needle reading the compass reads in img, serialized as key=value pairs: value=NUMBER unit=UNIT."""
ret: value=20 unit=°
